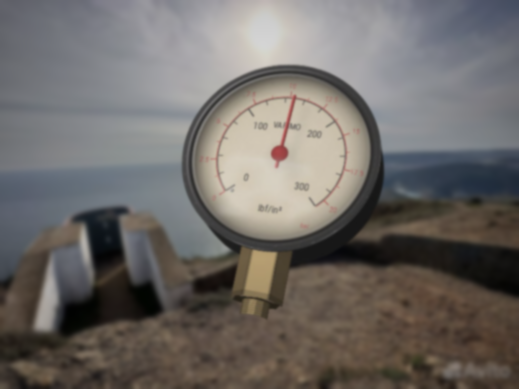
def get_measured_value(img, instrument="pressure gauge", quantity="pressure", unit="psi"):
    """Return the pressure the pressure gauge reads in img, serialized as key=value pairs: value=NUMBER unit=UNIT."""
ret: value=150 unit=psi
